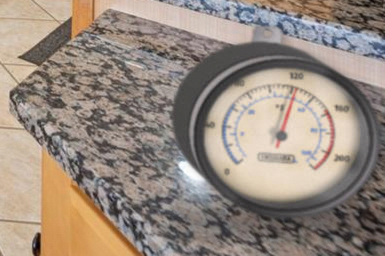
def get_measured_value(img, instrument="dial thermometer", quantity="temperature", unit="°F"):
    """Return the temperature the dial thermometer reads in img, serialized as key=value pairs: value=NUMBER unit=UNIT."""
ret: value=120 unit=°F
